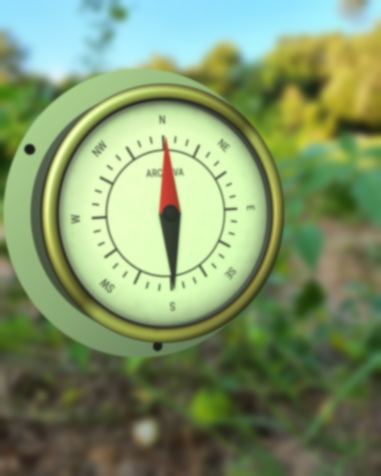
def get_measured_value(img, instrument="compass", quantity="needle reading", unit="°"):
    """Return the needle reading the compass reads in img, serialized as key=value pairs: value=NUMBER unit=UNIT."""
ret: value=0 unit=°
